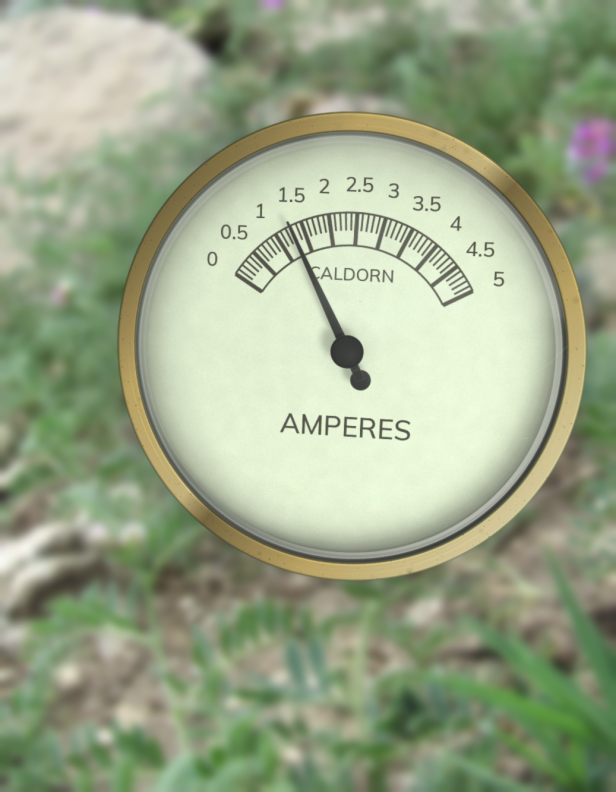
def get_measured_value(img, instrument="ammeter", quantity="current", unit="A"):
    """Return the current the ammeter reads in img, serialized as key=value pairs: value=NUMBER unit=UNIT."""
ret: value=1.3 unit=A
